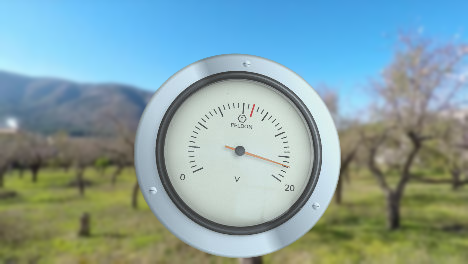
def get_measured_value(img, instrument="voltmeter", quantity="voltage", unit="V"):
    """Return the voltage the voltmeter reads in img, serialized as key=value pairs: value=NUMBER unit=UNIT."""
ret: value=18.5 unit=V
